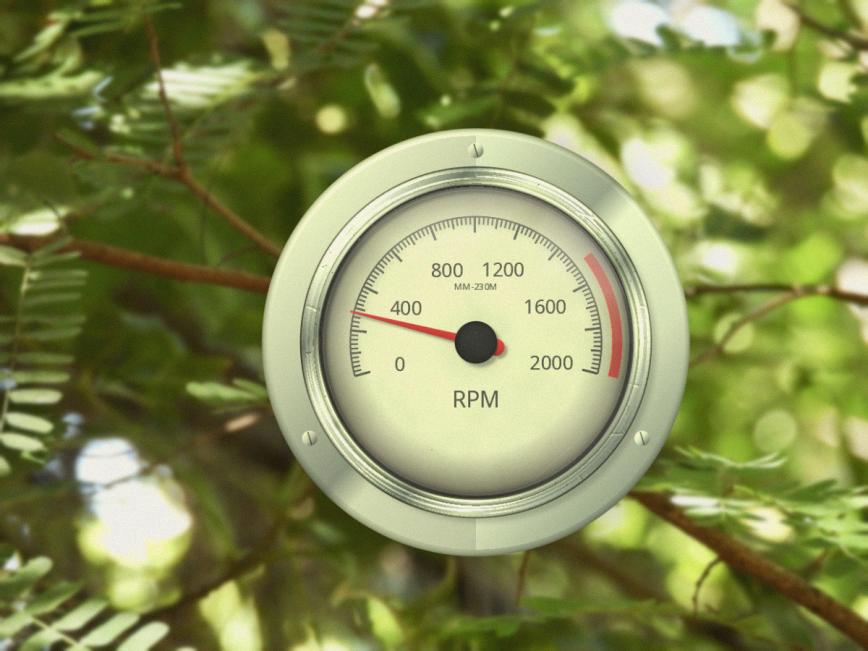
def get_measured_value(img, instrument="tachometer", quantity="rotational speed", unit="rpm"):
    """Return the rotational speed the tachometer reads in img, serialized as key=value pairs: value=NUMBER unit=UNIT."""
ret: value=280 unit=rpm
